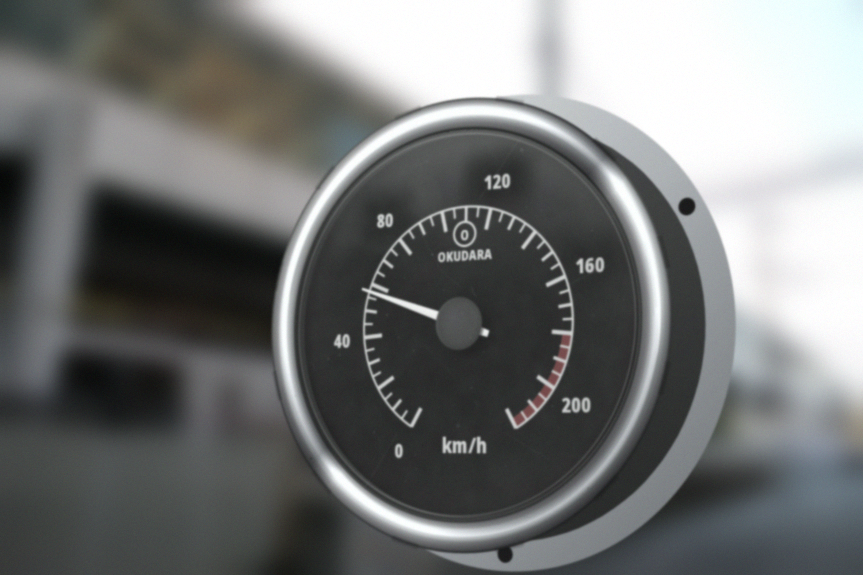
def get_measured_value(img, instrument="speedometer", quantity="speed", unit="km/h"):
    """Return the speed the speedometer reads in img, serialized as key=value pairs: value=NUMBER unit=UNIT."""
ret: value=57.5 unit=km/h
